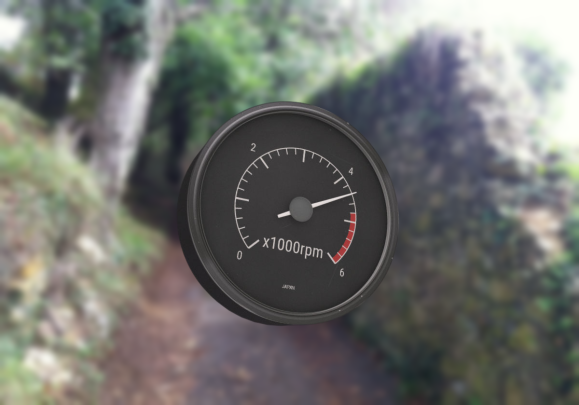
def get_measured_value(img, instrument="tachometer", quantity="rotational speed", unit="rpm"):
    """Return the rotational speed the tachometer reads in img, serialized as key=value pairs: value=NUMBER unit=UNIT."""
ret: value=4400 unit=rpm
